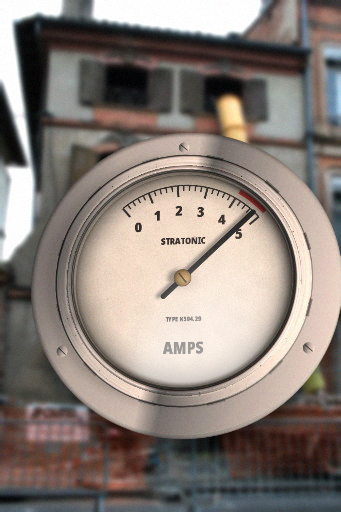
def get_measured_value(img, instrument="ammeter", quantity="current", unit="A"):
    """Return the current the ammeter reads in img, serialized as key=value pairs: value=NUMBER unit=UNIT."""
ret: value=4.8 unit=A
